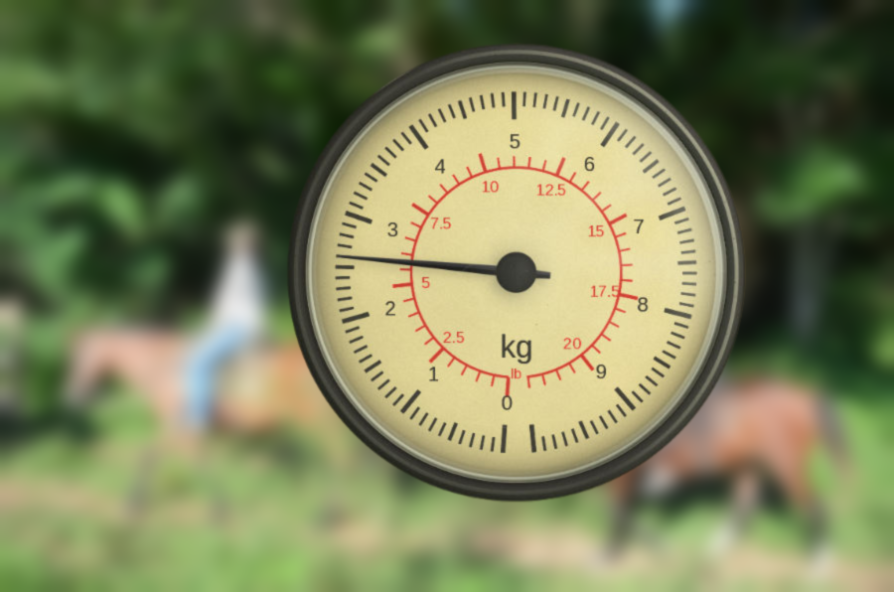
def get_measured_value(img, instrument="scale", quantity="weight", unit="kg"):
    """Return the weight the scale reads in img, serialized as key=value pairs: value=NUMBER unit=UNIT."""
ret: value=2.6 unit=kg
